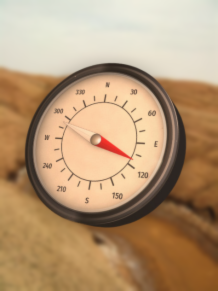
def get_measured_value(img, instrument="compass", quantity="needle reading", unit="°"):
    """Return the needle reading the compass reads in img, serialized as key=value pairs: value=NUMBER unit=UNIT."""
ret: value=112.5 unit=°
